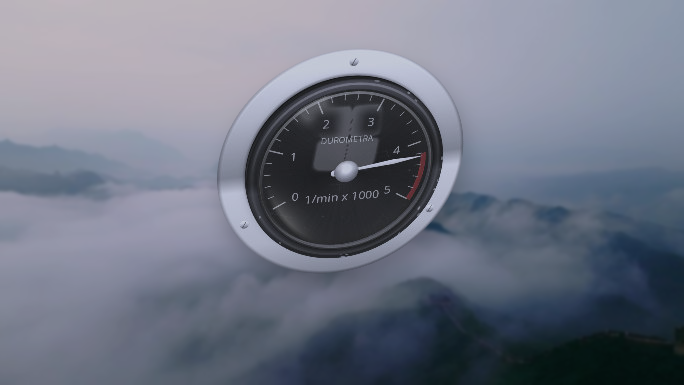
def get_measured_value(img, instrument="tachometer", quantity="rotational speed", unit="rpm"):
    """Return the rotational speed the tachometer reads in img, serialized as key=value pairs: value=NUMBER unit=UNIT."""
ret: value=4200 unit=rpm
